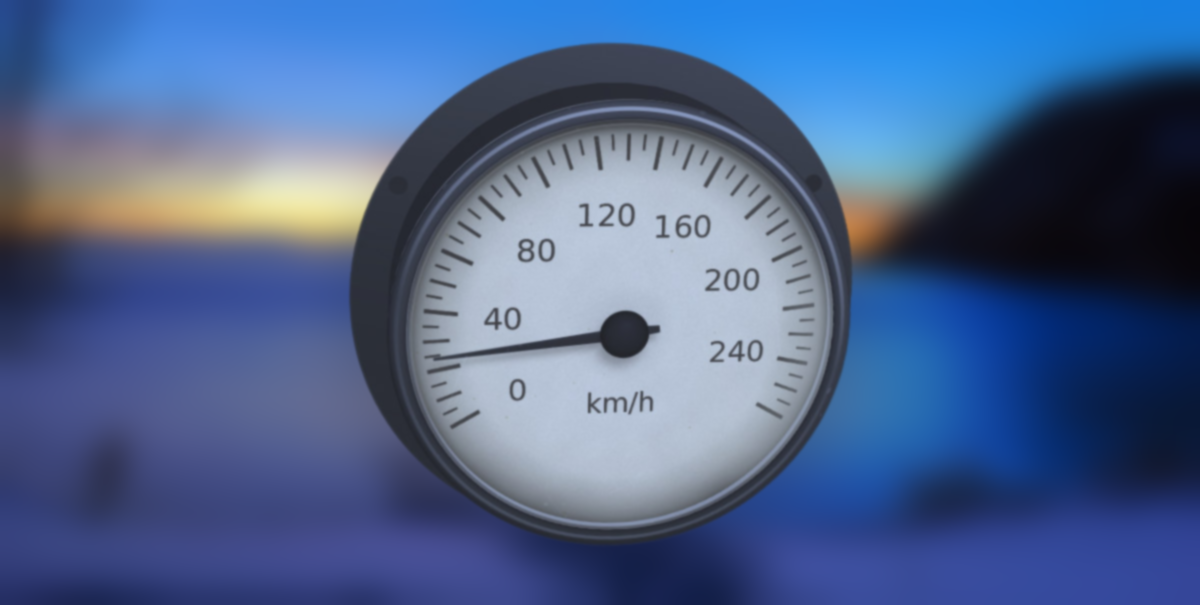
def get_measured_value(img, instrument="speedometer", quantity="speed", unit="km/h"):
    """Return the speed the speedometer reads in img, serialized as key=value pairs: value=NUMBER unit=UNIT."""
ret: value=25 unit=km/h
